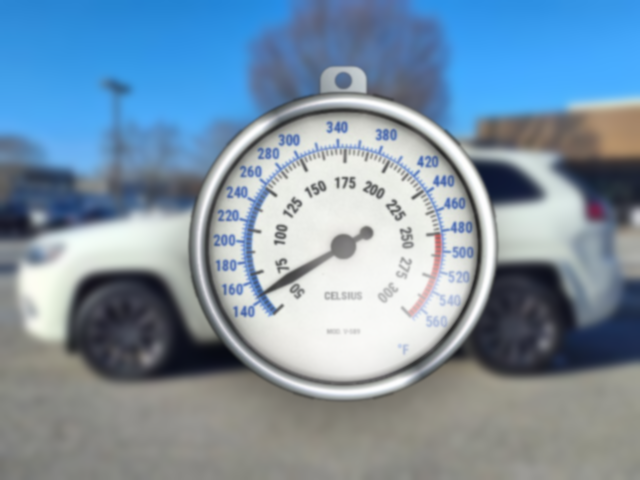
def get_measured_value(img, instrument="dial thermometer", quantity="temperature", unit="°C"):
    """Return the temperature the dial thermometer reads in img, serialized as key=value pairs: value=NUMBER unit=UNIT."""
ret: value=62.5 unit=°C
